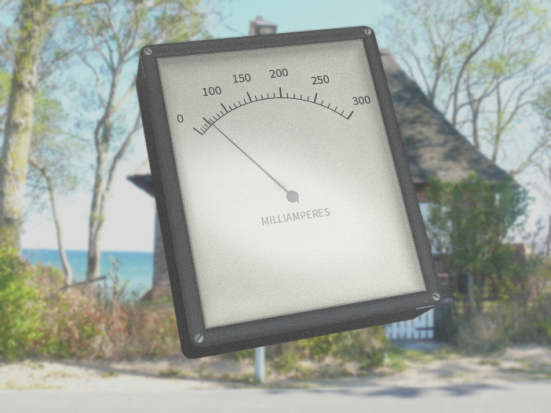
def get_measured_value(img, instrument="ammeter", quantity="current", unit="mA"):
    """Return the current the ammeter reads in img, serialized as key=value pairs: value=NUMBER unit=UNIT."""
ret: value=50 unit=mA
